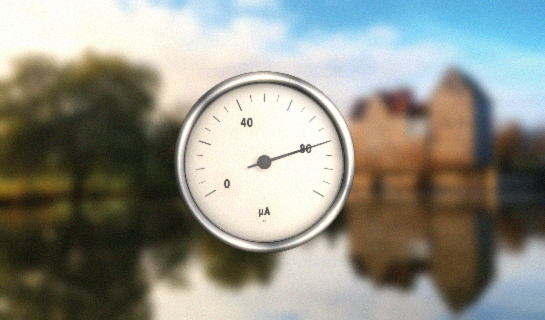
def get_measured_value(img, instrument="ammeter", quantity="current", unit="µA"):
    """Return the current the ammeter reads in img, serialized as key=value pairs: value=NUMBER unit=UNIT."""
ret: value=80 unit=µA
